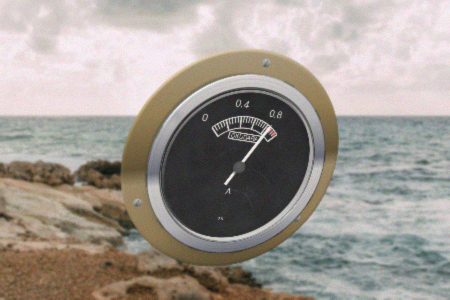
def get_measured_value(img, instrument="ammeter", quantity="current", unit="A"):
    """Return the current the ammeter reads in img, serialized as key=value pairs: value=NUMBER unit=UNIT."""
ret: value=0.8 unit=A
